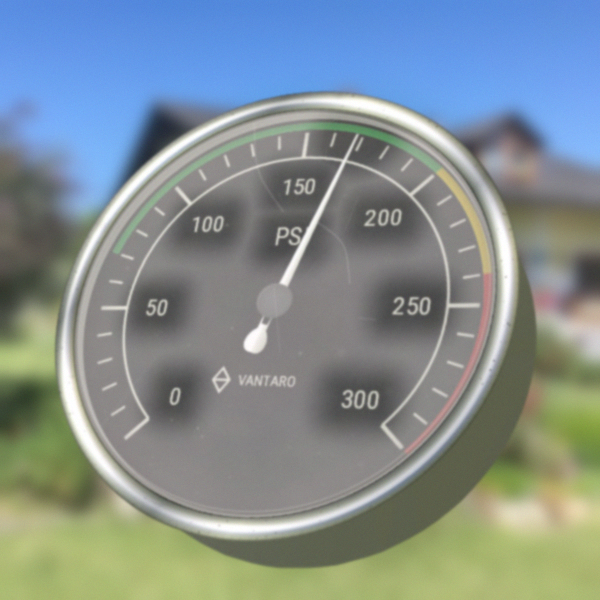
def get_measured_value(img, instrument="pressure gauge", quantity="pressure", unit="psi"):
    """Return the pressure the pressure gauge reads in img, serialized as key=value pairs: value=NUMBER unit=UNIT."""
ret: value=170 unit=psi
